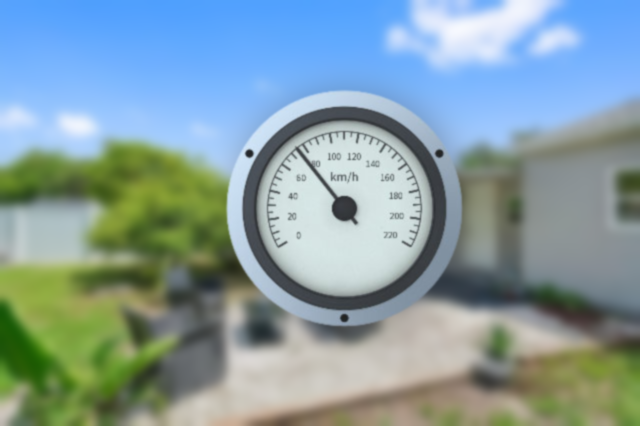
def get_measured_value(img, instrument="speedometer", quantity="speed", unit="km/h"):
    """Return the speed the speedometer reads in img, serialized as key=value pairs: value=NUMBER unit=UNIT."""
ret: value=75 unit=km/h
